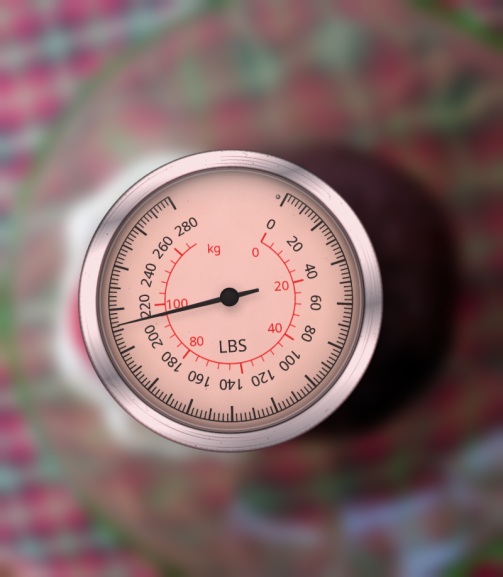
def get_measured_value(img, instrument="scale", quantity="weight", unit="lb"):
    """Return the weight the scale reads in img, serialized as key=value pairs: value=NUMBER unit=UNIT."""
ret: value=212 unit=lb
